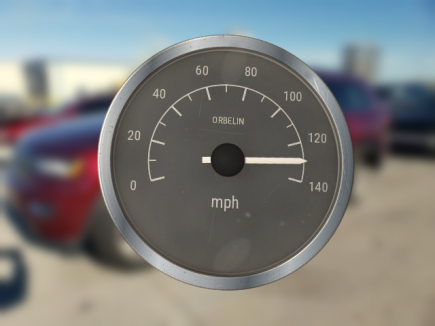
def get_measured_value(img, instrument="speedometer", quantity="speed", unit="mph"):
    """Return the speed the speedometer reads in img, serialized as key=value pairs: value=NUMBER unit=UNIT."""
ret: value=130 unit=mph
